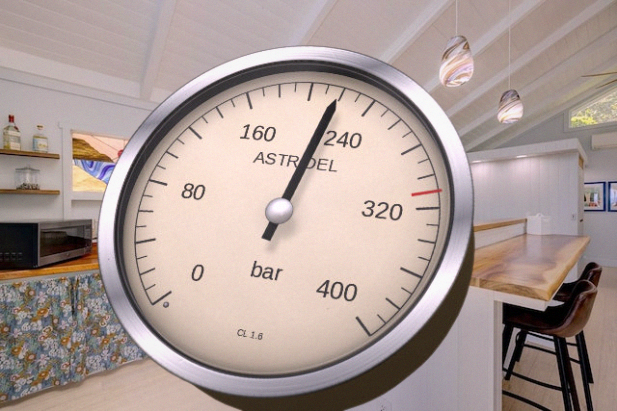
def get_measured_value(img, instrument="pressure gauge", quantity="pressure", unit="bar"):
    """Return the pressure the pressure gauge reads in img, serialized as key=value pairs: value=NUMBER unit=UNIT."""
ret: value=220 unit=bar
